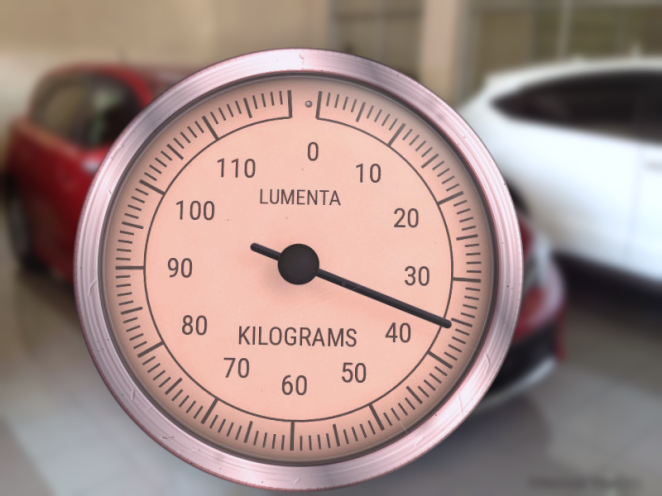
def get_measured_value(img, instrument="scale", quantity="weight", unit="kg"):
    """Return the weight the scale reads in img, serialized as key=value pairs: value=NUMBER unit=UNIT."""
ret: value=36 unit=kg
